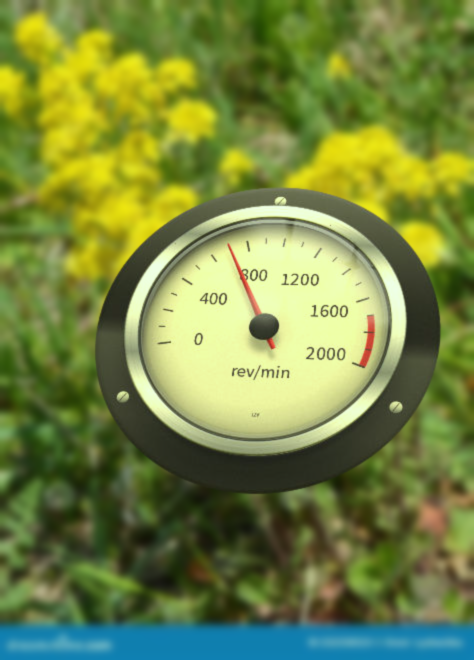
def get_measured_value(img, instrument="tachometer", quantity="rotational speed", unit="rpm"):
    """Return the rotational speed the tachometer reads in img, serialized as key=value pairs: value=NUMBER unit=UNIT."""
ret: value=700 unit=rpm
